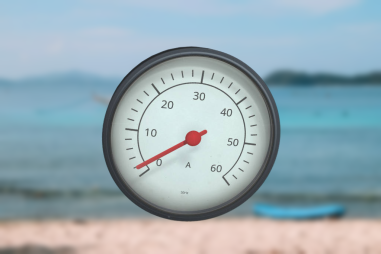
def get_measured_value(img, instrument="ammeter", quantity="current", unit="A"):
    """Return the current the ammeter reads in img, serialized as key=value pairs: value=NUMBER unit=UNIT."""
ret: value=2 unit=A
